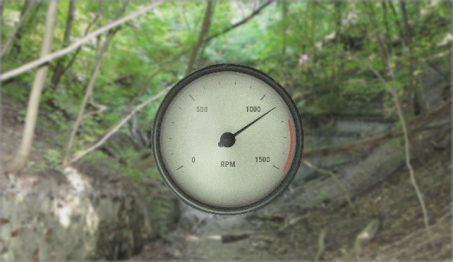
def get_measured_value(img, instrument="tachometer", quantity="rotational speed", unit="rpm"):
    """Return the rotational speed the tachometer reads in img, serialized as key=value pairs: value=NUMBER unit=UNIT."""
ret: value=1100 unit=rpm
